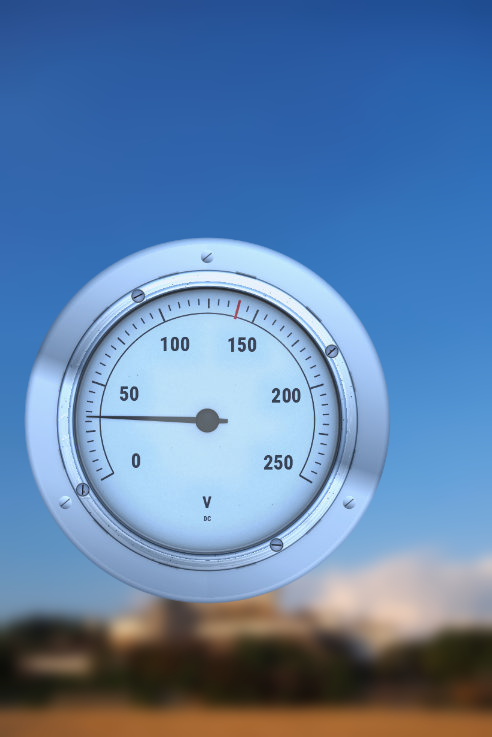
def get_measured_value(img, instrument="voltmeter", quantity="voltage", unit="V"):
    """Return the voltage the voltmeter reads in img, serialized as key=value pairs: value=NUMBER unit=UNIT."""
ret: value=32.5 unit=V
